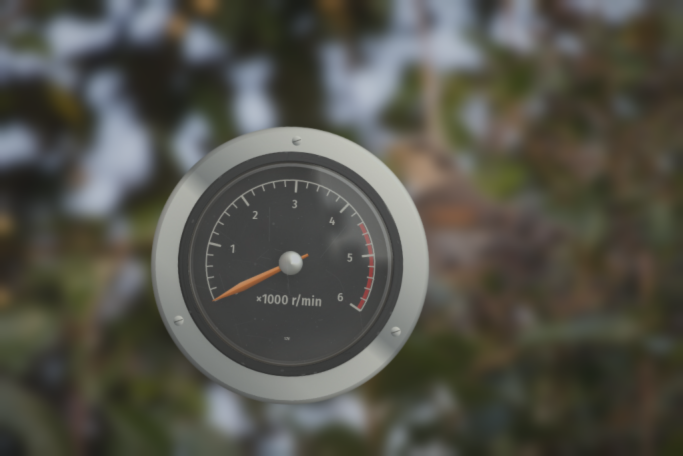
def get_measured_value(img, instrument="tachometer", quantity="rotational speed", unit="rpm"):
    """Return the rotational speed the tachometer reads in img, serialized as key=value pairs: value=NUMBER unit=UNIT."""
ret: value=0 unit=rpm
